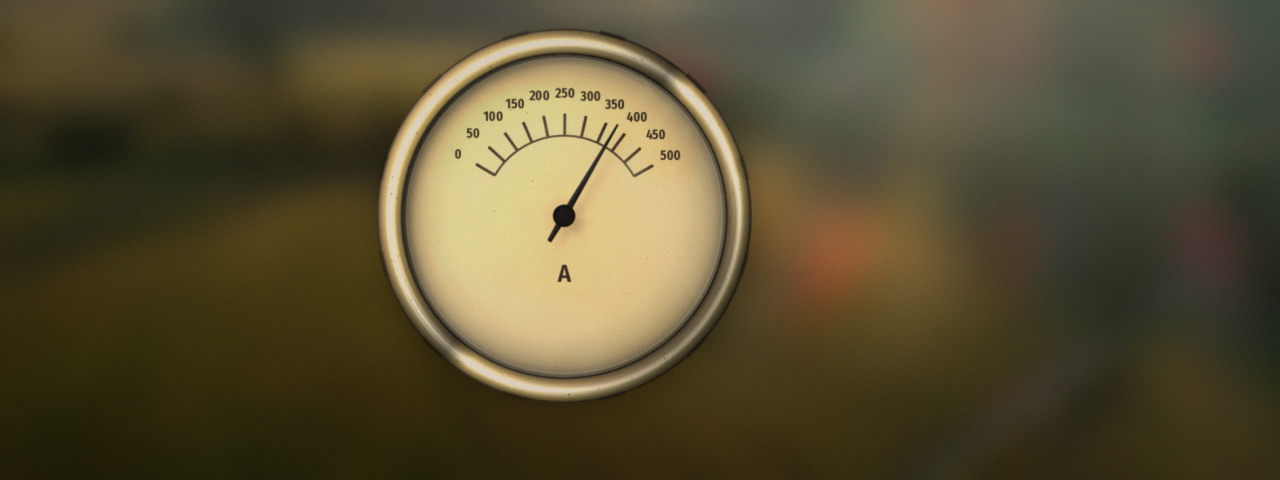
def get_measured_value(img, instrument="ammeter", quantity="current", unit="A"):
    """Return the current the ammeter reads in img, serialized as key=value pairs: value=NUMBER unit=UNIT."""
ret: value=375 unit=A
